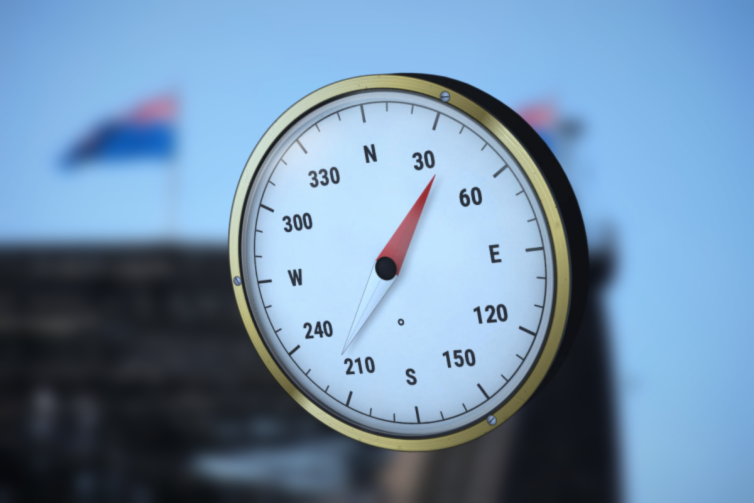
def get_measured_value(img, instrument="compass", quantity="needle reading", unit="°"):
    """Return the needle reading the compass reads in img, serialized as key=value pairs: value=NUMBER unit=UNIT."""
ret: value=40 unit=°
